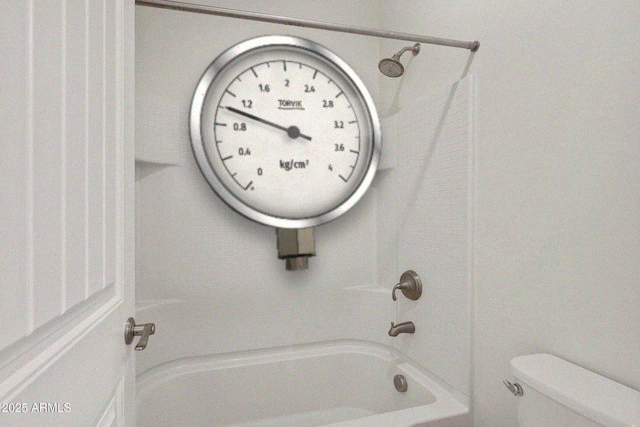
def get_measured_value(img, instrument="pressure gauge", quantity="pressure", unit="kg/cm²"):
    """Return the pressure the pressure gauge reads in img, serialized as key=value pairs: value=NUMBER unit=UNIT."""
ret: value=1 unit=kg/cm²
